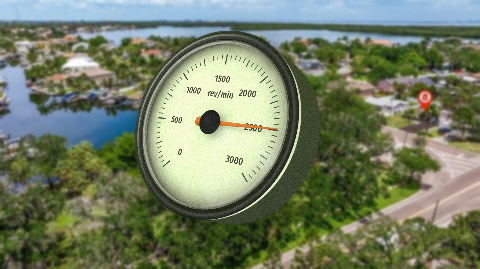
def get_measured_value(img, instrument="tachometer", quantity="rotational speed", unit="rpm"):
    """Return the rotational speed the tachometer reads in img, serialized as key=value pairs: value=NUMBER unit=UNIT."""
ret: value=2500 unit=rpm
